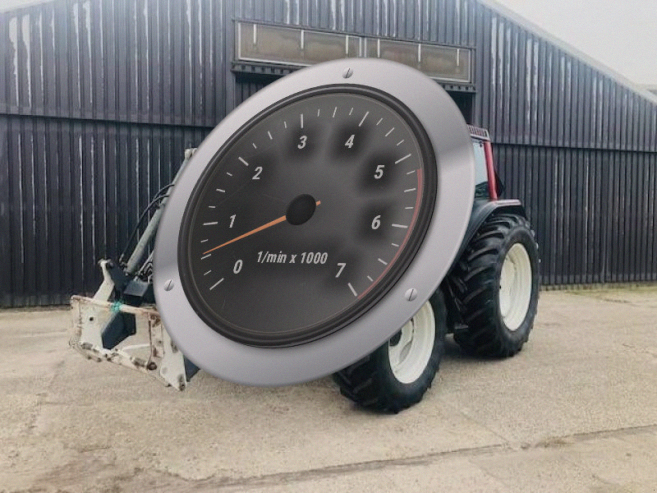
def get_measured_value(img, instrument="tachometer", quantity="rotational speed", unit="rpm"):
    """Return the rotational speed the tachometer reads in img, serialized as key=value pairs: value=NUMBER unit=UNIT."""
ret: value=500 unit=rpm
